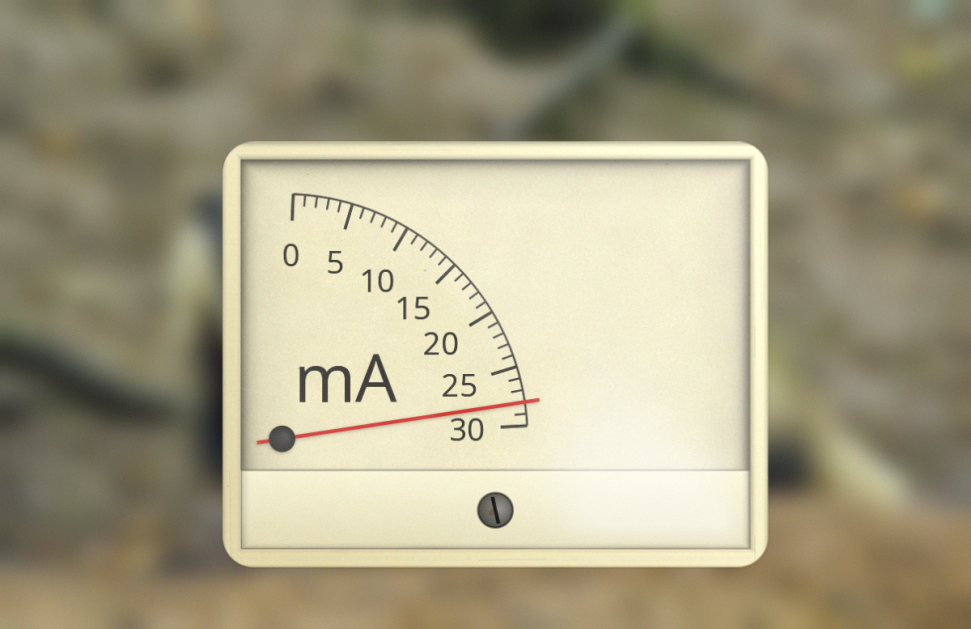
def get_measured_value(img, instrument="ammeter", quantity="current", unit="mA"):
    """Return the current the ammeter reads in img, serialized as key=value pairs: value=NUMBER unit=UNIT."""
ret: value=28 unit=mA
